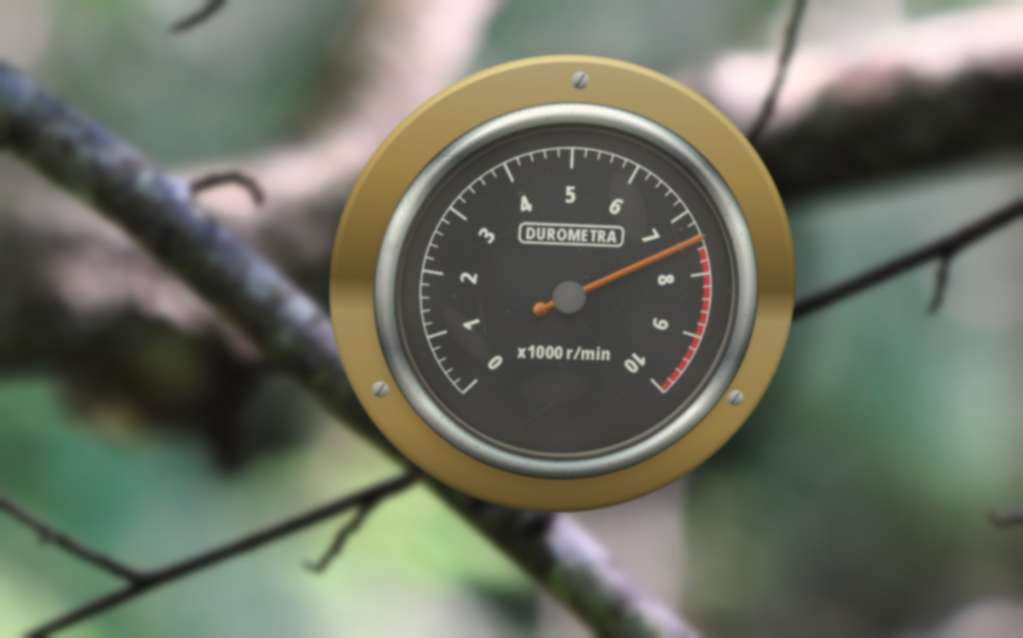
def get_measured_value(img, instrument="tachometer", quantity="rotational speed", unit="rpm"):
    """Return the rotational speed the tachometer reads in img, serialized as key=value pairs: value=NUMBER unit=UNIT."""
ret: value=7400 unit=rpm
